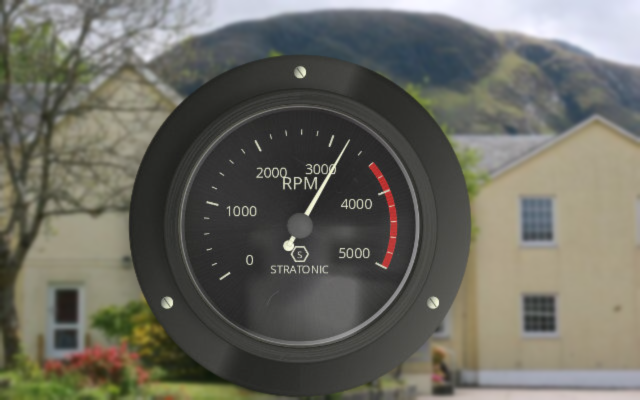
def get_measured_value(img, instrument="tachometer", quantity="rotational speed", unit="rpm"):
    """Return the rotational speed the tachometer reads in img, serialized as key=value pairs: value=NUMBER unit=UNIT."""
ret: value=3200 unit=rpm
